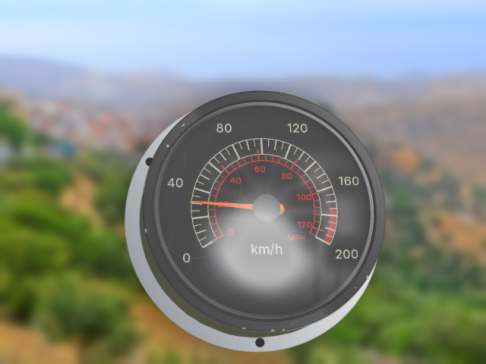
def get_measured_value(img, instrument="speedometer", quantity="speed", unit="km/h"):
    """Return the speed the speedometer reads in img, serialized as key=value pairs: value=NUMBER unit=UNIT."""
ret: value=30 unit=km/h
